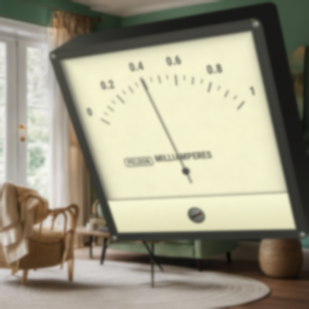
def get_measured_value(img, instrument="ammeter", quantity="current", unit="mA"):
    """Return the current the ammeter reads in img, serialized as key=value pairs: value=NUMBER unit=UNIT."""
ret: value=0.4 unit=mA
